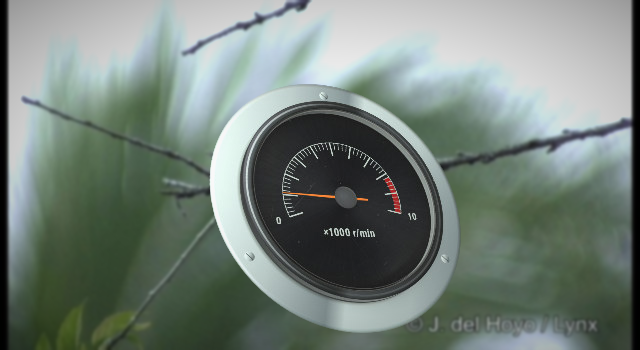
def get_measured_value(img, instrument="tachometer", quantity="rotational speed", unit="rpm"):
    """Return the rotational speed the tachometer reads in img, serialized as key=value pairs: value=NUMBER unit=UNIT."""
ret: value=1000 unit=rpm
